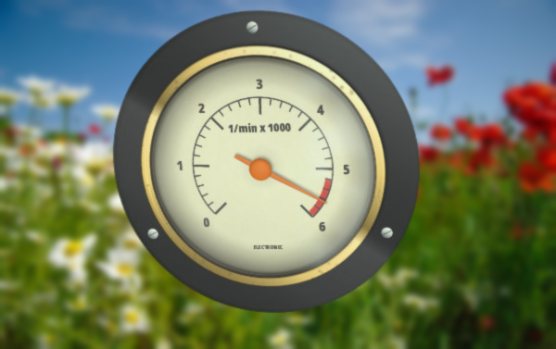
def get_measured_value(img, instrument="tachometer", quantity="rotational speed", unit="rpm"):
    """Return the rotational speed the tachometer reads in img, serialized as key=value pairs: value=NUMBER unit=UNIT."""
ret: value=5600 unit=rpm
